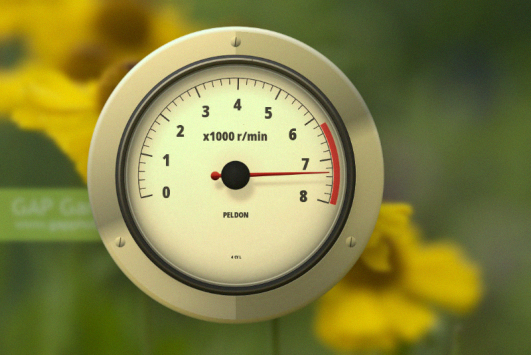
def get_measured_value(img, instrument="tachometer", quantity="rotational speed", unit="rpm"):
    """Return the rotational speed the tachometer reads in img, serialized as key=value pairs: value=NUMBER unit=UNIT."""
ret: value=7300 unit=rpm
